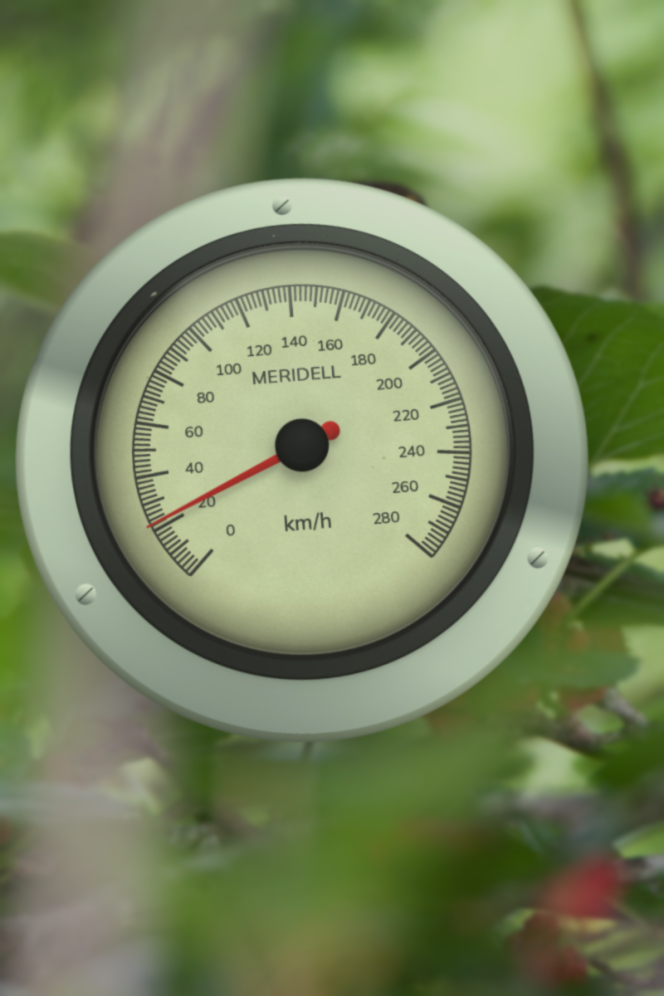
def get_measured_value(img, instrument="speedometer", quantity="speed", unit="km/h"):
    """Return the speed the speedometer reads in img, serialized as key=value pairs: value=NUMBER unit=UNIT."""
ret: value=22 unit=km/h
